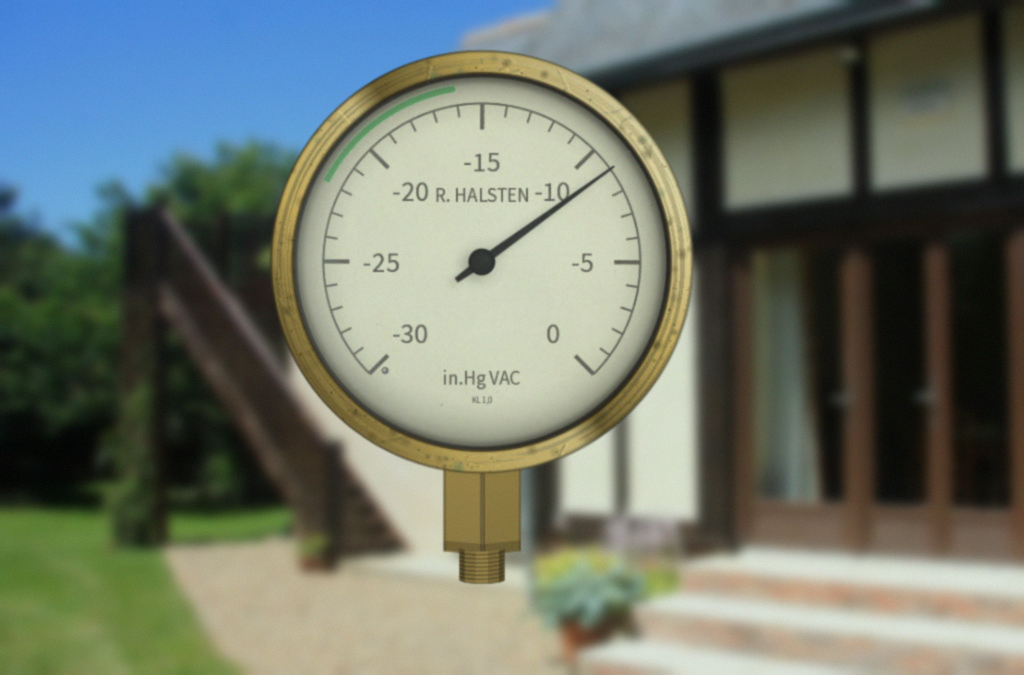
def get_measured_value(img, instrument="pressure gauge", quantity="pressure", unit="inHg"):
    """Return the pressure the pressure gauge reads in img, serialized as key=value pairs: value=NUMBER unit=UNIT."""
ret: value=-9 unit=inHg
